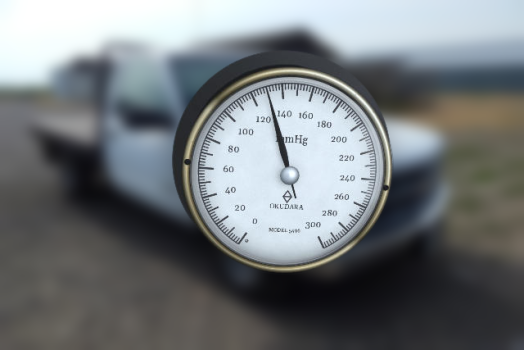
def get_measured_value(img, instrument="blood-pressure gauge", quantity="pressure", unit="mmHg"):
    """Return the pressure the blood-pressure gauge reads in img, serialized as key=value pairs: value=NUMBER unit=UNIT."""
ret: value=130 unit=mmHg
